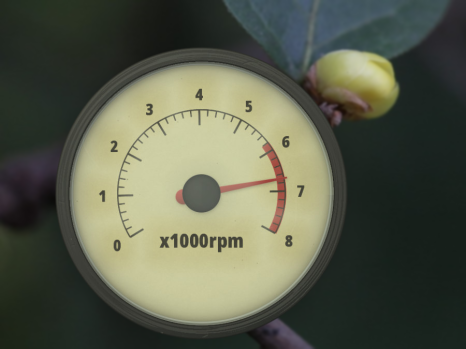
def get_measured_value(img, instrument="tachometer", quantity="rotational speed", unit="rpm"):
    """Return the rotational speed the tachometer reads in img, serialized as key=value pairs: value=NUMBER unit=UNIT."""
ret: value=6700 unit=rpm
